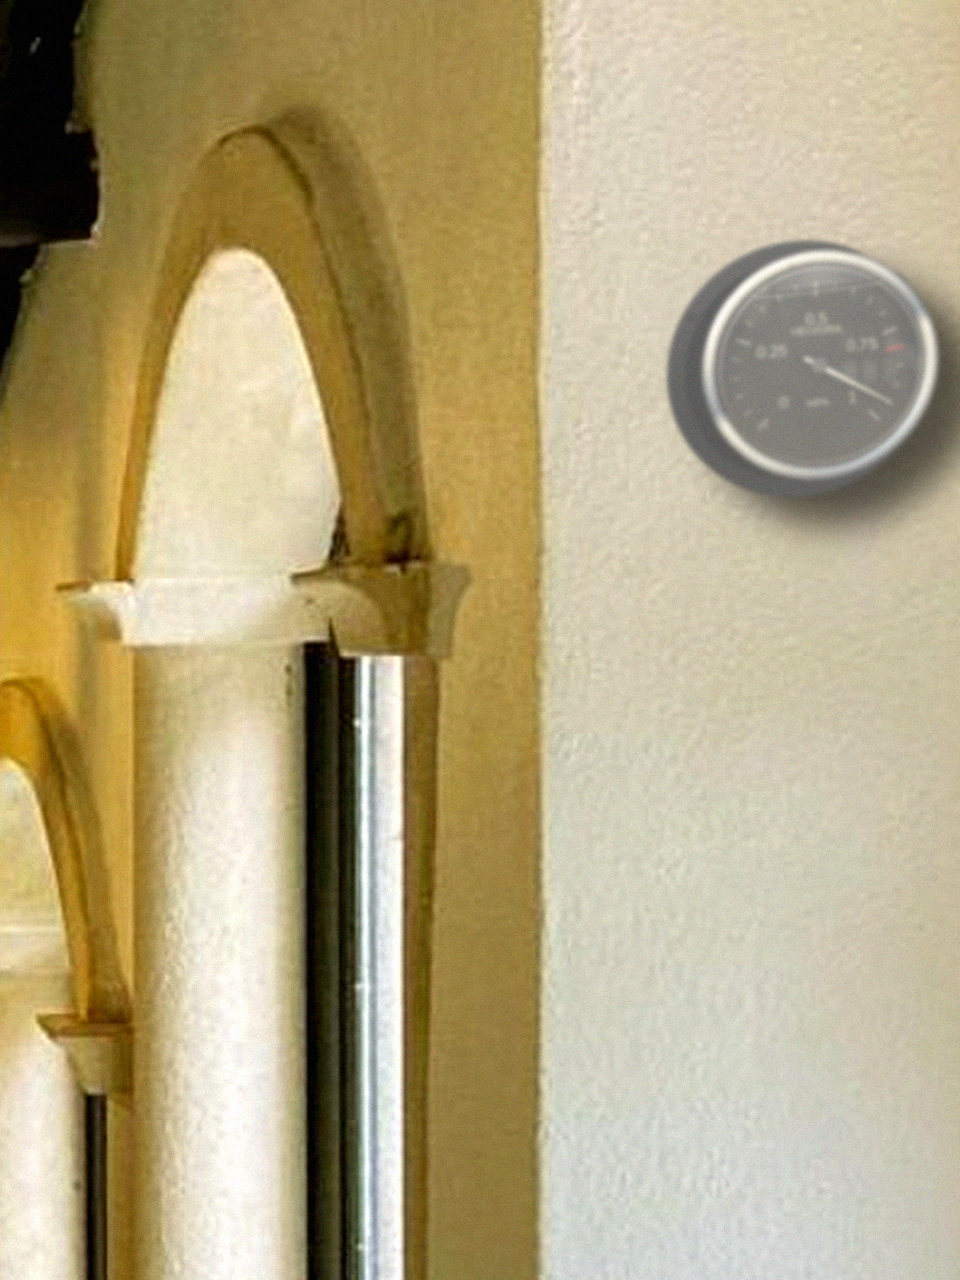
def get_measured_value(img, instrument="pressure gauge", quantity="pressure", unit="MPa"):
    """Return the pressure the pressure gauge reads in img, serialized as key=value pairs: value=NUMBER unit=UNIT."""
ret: value=0.95 unit=MPa
